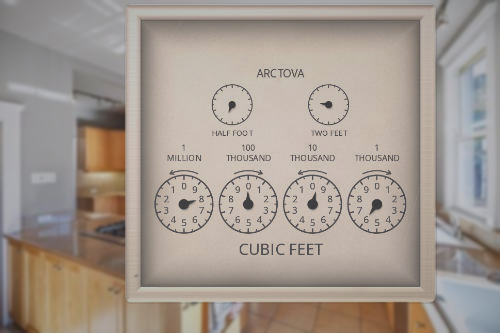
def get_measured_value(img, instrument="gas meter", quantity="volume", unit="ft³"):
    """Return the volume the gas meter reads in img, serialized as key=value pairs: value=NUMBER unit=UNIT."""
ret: value=799600 unit=ft³
